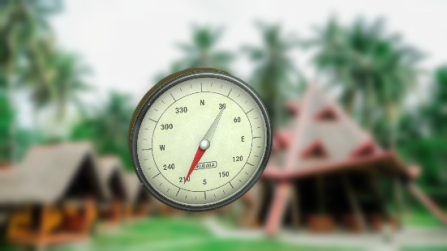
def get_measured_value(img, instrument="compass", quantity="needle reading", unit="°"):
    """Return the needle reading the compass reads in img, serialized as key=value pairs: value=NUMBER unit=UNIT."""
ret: value=210 unit=°
